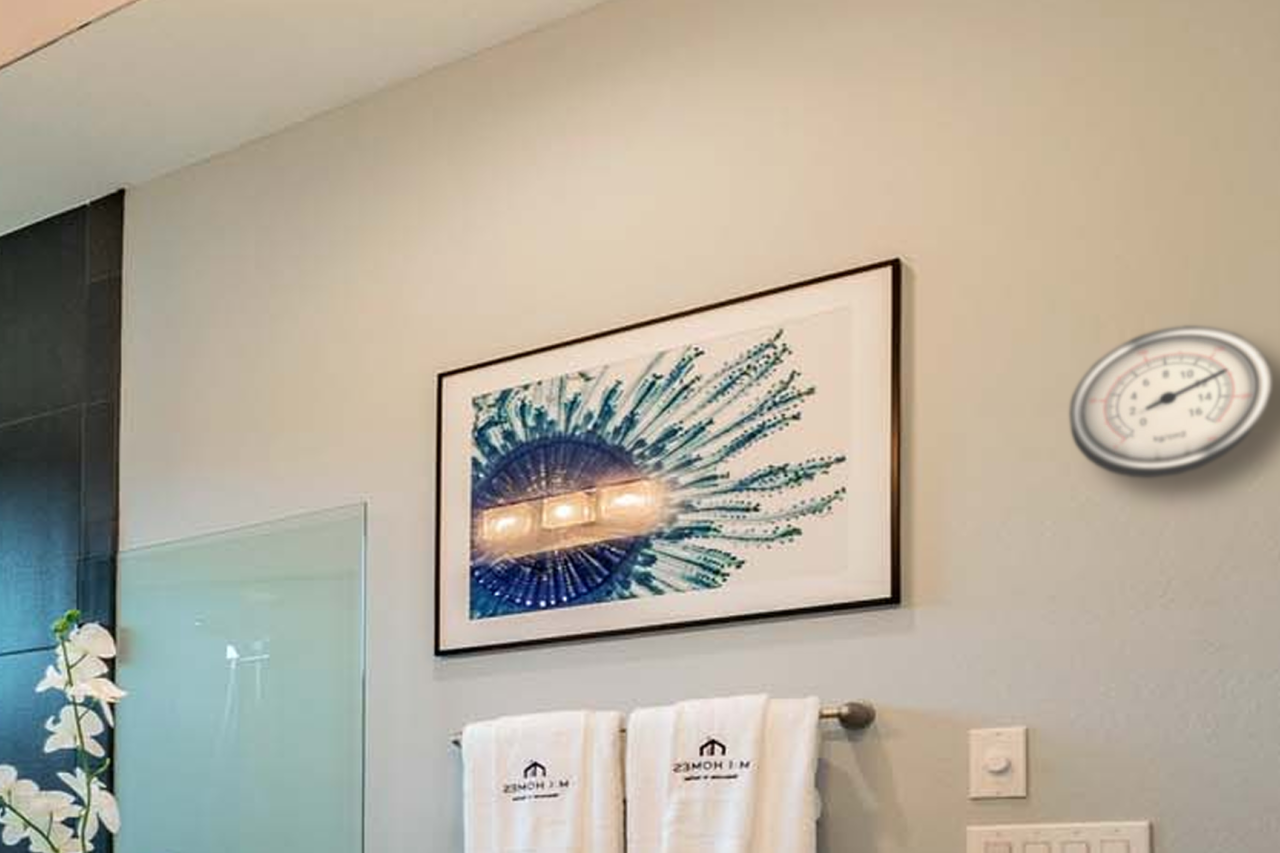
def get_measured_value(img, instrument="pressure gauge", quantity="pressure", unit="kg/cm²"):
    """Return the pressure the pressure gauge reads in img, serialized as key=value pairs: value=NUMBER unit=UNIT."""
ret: value=12 unit=kg/cm²
